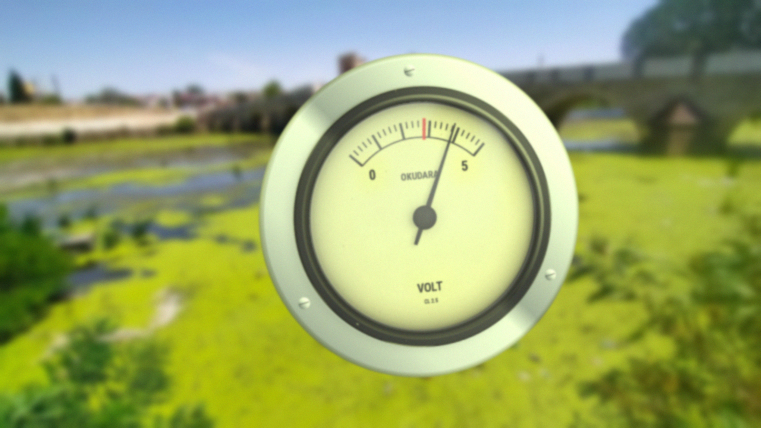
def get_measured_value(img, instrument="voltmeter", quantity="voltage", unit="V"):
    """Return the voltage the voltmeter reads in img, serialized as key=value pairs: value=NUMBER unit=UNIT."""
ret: value=3.8 unit=V
